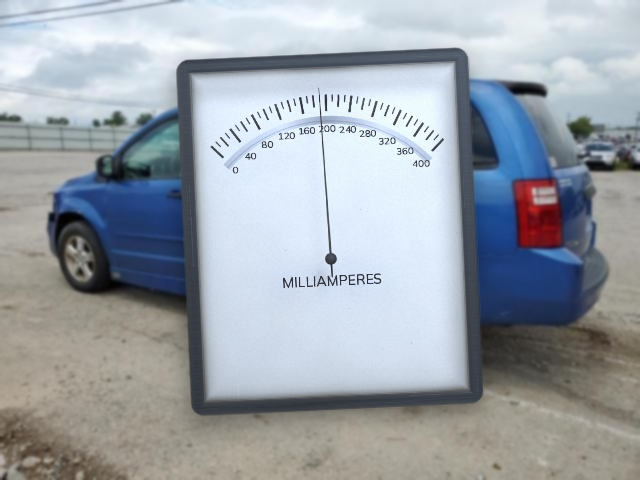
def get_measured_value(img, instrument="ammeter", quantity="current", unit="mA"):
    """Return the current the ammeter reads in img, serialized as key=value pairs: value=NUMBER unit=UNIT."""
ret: value=190 unit=mA
